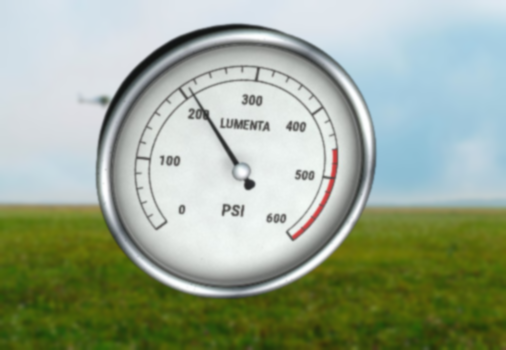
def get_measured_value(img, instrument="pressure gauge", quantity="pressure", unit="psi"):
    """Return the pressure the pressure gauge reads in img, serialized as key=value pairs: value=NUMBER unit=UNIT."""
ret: value=210 unit=psi
